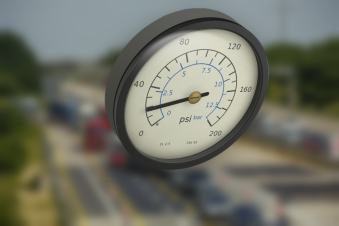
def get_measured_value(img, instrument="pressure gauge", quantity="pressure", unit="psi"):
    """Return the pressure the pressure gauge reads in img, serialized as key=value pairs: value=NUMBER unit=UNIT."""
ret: value=20 unit=psi
